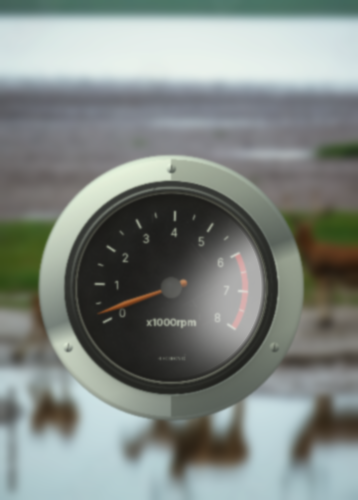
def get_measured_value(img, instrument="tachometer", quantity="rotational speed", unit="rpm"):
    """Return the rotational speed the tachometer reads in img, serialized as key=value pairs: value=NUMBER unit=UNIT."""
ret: value=250 unit=rpm
